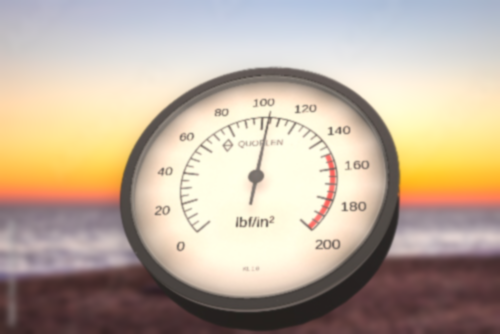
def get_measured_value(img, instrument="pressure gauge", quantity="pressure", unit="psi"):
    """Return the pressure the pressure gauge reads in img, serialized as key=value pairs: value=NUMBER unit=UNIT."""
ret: value=105 unit=psi
